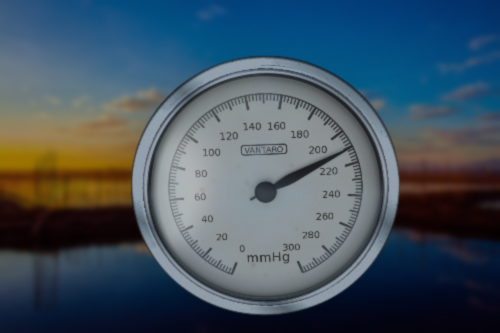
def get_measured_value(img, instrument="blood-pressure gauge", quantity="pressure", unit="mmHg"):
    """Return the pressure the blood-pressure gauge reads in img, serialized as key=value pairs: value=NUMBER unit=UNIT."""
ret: value=210 unit=mmHg
